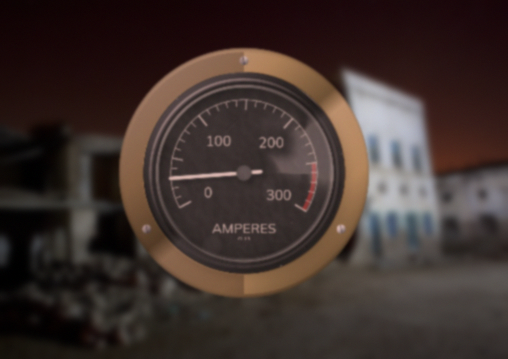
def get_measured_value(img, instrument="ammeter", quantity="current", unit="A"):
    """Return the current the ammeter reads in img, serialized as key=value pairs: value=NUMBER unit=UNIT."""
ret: value=30 unit=A
